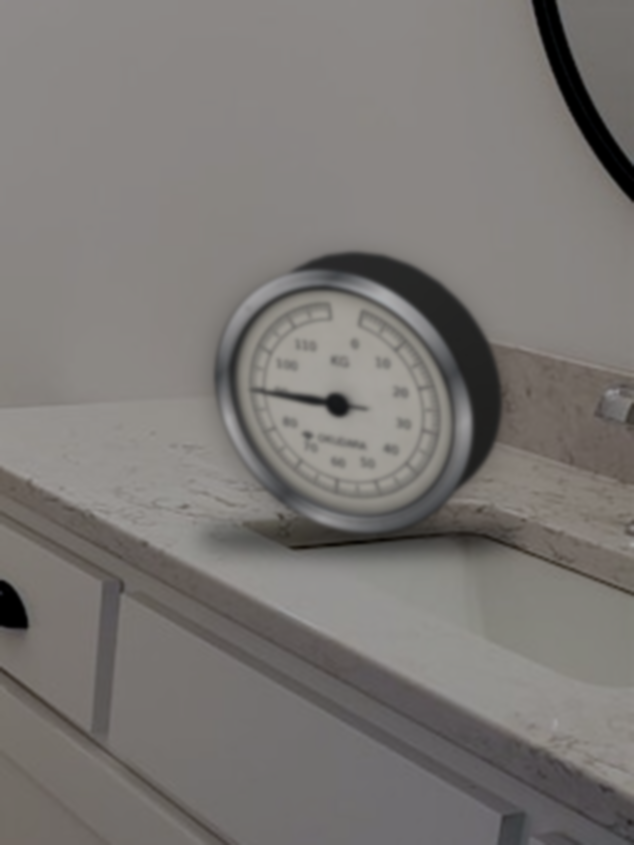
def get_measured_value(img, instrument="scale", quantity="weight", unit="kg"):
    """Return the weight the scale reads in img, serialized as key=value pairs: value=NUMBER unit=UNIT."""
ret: value=90 unit=kg
